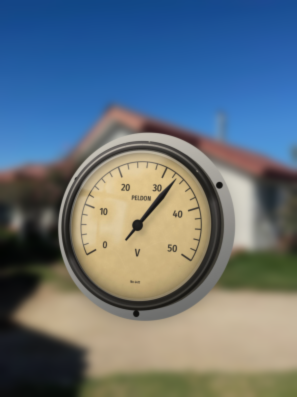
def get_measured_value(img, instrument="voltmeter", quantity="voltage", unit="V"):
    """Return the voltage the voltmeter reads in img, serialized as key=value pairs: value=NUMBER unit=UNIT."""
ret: value=33 unit=V
